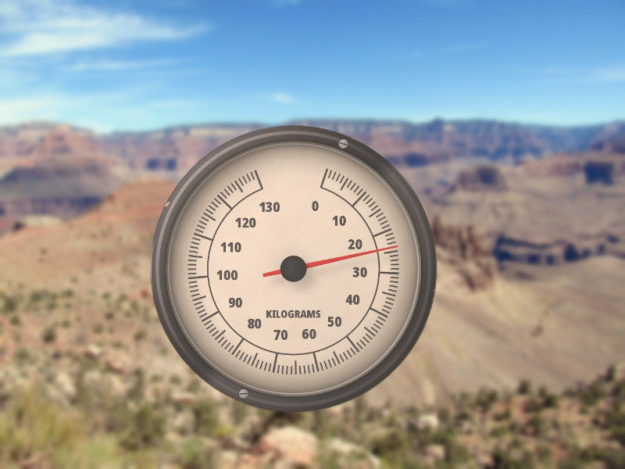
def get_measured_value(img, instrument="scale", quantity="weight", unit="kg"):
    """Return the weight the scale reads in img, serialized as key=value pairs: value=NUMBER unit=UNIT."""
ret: value=24 unit=kg
